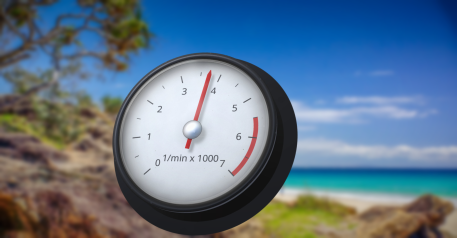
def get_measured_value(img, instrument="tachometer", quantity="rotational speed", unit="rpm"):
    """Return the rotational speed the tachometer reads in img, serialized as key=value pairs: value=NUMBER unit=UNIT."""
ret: value=3750 unit=rpm
